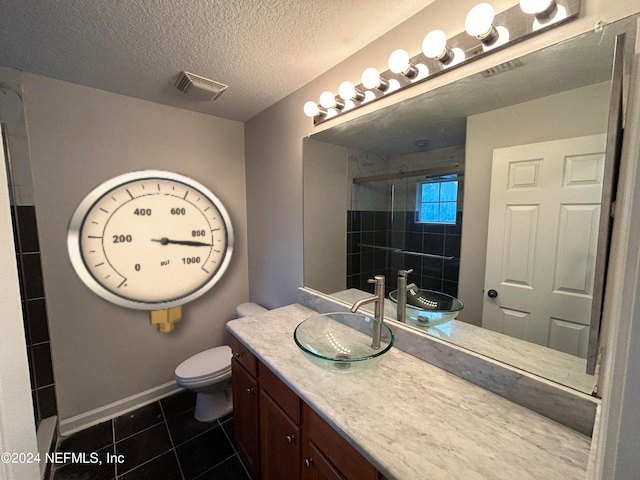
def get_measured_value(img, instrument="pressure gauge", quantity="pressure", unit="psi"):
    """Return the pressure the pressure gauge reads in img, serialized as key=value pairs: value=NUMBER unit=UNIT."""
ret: value=875 unit=psi
